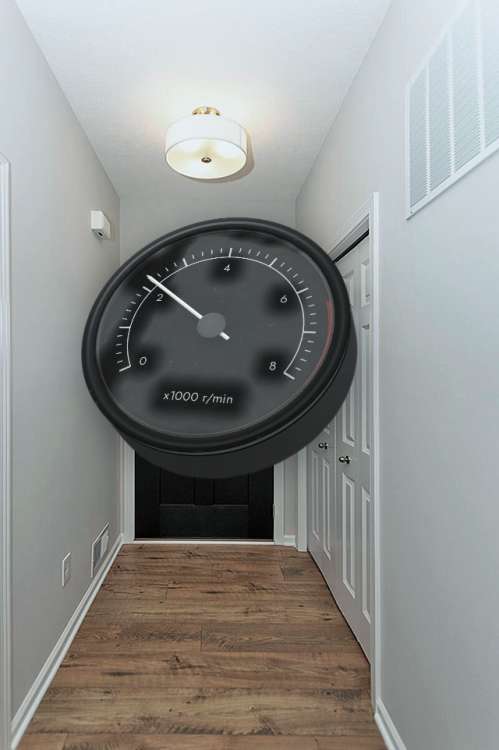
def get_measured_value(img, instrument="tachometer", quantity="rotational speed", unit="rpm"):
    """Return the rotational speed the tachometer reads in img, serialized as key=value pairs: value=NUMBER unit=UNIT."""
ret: value=2200 unit=rpm
